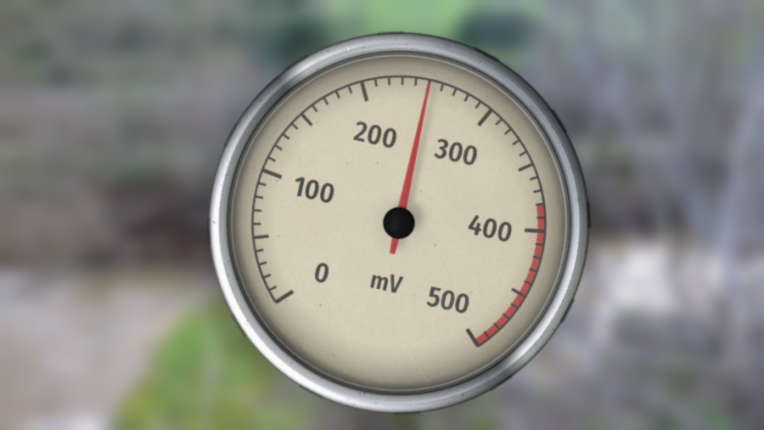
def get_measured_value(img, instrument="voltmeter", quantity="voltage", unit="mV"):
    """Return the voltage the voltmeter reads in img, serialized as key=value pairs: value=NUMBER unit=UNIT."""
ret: value=250 unit=mV
